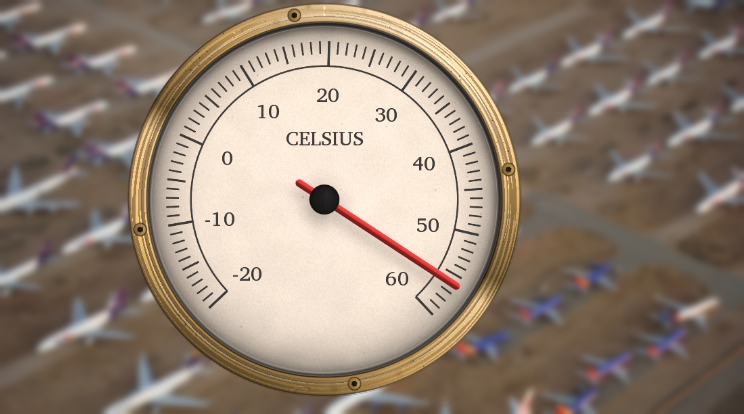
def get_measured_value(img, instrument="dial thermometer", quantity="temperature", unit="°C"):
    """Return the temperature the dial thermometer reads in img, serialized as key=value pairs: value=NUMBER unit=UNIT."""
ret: value=56 unit=°C
